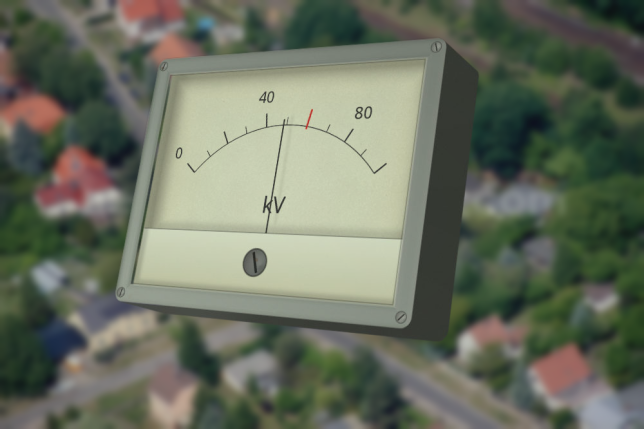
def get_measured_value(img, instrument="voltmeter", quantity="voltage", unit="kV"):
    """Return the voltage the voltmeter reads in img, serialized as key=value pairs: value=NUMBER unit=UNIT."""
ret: value=50 unit=kV
